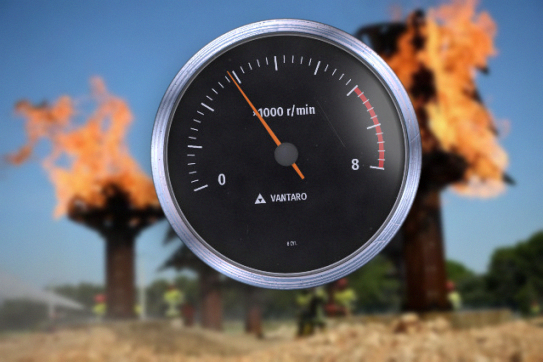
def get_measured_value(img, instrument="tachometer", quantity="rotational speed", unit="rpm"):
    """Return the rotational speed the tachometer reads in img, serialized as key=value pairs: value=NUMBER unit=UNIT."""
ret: value=2900 unit=rpm
